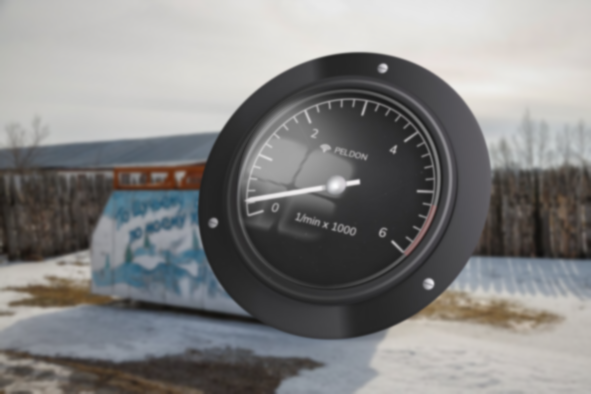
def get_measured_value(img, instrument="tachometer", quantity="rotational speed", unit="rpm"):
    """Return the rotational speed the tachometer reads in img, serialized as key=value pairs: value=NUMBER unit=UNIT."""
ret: value=200 unit=rpm
